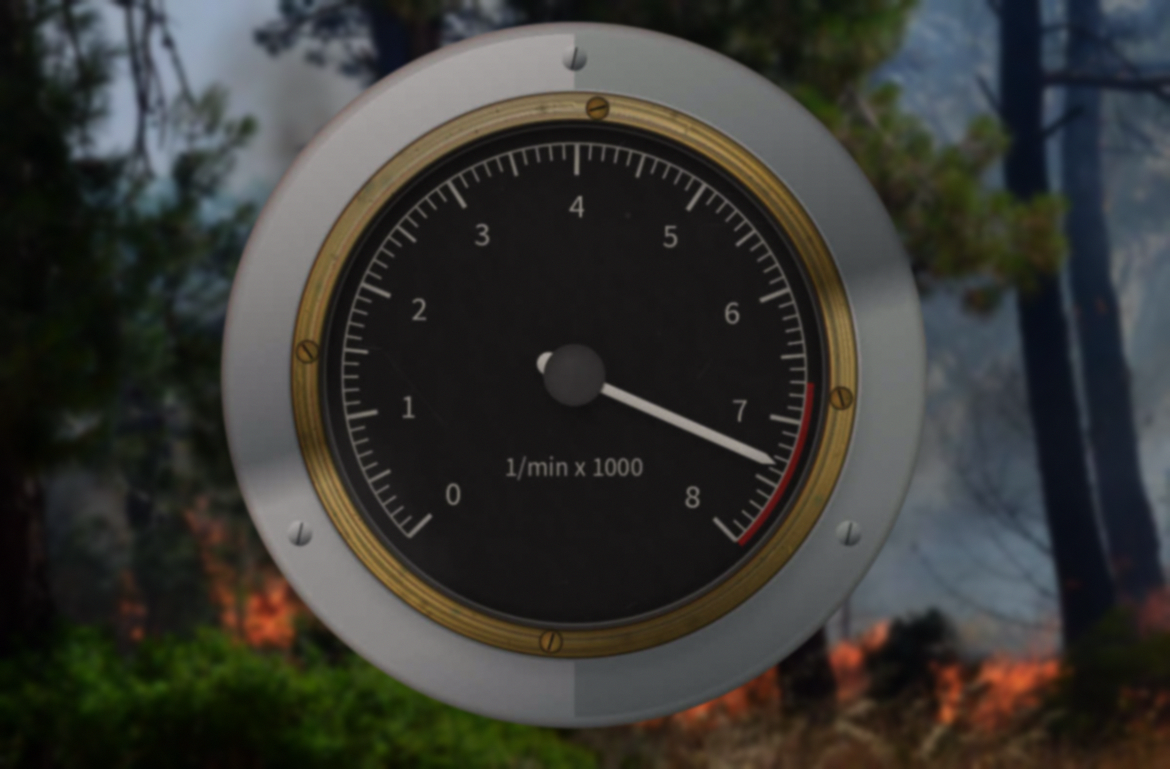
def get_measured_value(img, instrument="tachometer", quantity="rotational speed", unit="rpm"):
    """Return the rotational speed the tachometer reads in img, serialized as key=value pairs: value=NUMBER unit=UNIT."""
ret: value=7350 unit=rpm
